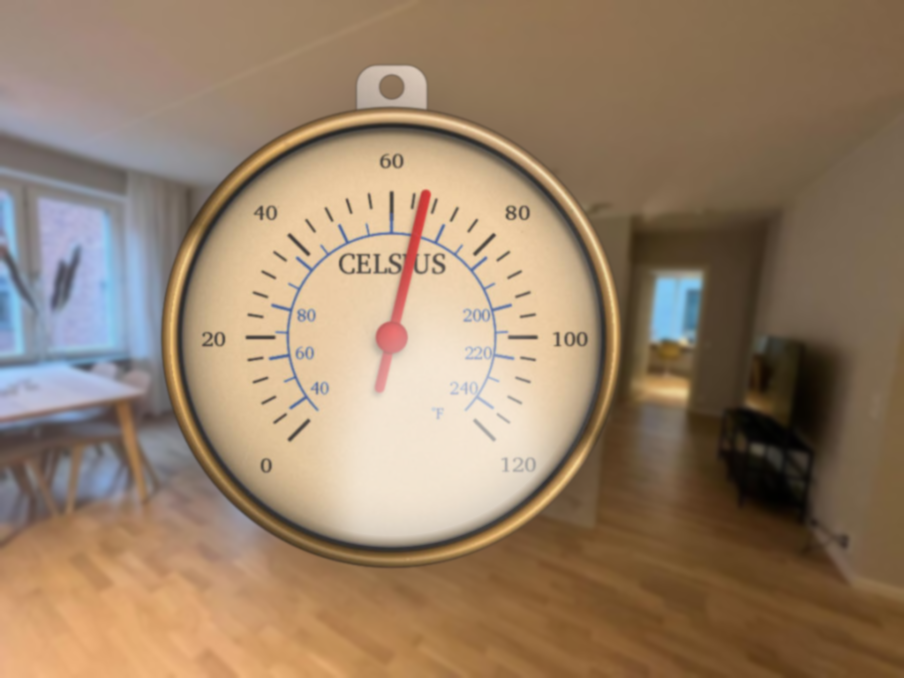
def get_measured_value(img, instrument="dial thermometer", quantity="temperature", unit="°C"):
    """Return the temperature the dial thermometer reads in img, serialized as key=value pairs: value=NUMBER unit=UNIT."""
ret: value=66 unit=°C
